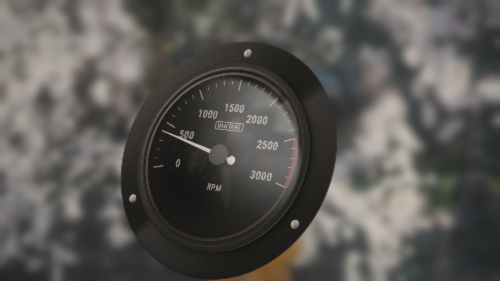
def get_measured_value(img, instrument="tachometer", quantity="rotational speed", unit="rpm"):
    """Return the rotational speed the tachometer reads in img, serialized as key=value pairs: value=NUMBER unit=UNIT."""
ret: value=400 unit=rpm
